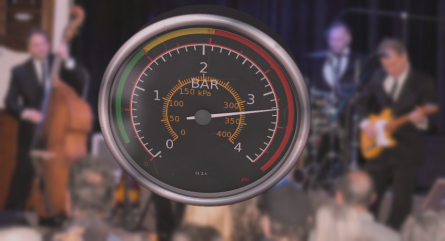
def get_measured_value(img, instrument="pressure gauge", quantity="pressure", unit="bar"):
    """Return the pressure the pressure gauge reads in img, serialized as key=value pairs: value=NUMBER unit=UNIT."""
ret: value=3.2 unit=bar
